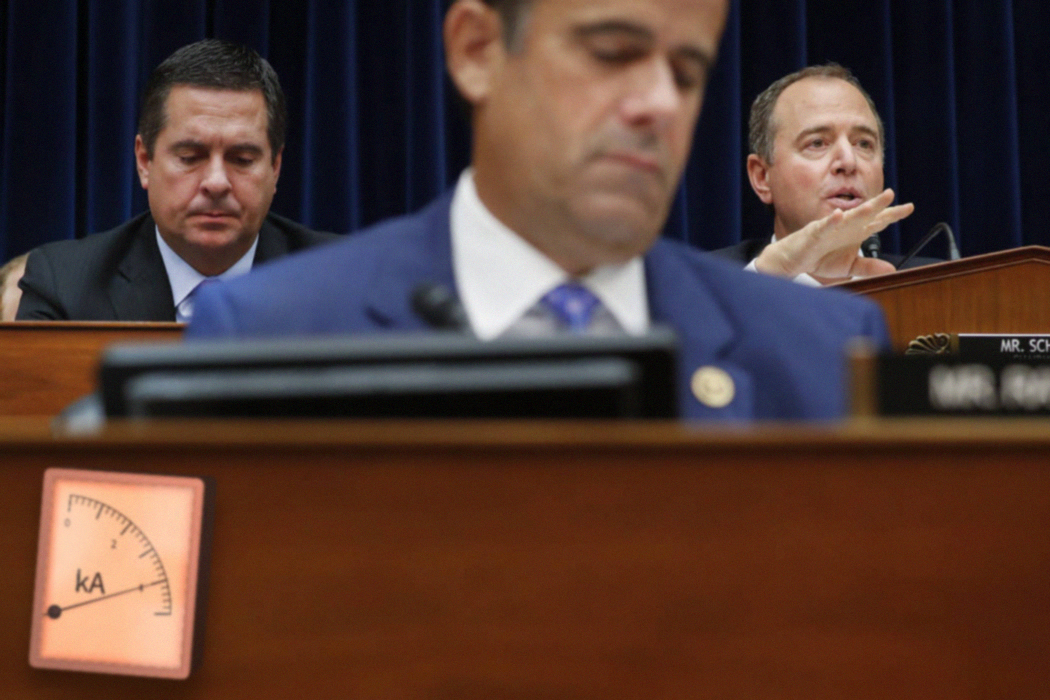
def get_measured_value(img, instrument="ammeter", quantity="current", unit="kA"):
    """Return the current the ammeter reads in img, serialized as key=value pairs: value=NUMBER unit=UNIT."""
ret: value=4 unit=kA
